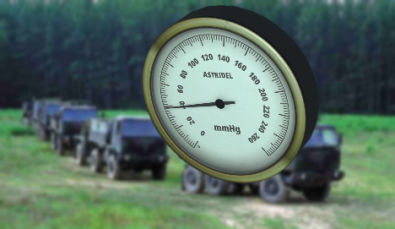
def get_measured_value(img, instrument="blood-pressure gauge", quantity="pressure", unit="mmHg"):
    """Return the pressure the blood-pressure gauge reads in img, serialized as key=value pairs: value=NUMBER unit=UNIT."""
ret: value=40 unit=mmHg
